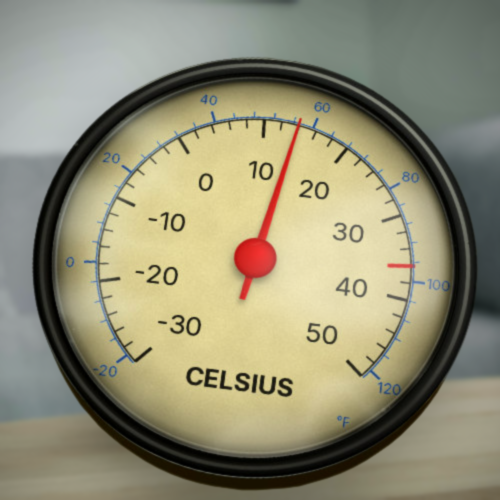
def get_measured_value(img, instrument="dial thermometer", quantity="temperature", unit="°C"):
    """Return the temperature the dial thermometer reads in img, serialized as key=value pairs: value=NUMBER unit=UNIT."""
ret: value=14 unit=°C
